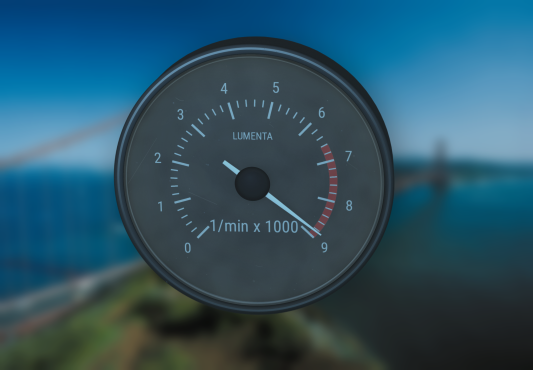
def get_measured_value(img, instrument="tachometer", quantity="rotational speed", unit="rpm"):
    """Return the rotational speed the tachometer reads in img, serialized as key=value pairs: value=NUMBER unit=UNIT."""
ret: value=8800 unit=rpm
